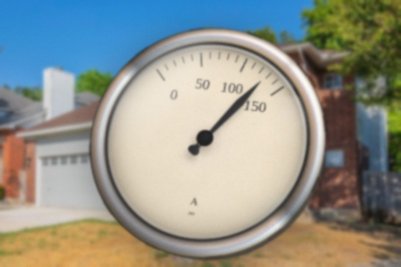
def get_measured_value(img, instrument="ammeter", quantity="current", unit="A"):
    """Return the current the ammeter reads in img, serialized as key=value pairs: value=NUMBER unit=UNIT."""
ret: value=130 unit=A
